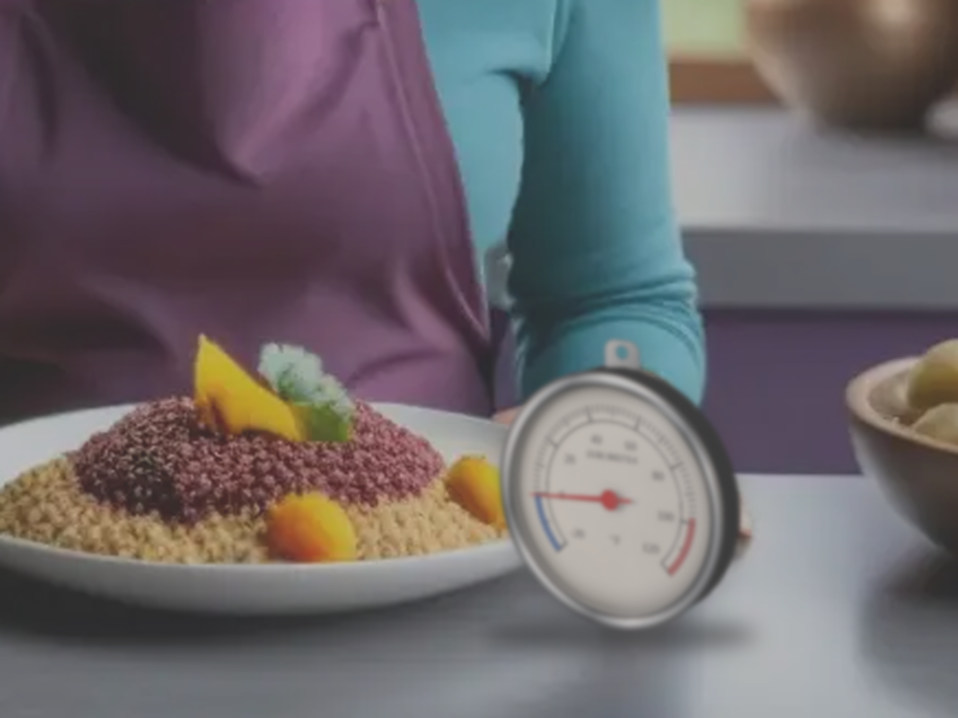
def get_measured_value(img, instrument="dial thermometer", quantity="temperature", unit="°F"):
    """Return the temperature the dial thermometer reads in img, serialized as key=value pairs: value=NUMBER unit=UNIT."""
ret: value=0 unit=°F
